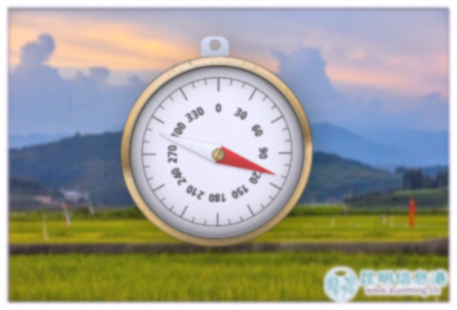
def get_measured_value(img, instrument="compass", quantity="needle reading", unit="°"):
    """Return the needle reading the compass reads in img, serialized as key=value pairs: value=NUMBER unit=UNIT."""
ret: value=110 unit=°
